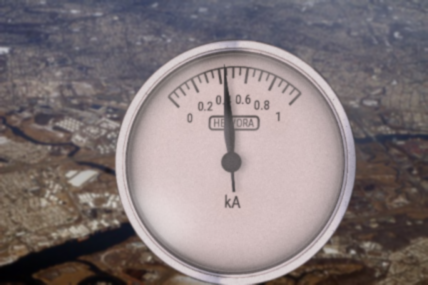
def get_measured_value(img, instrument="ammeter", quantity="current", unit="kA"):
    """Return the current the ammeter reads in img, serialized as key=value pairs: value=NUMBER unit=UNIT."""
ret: value=0.45 unit=kA
